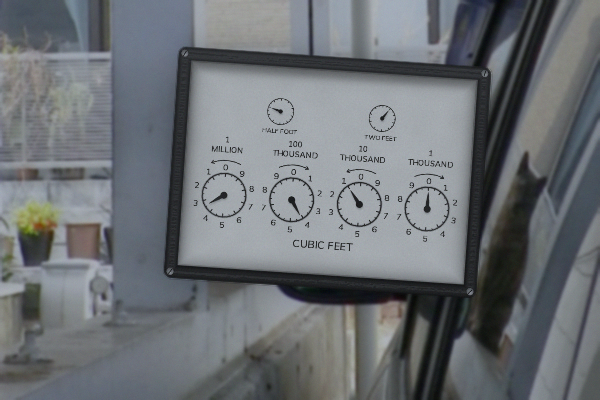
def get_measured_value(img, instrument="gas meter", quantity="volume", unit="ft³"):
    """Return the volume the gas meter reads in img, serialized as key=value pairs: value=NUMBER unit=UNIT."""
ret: value=341000 unit=ft³
